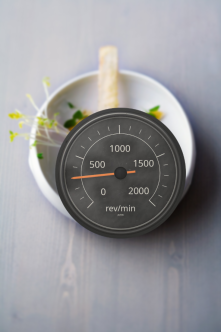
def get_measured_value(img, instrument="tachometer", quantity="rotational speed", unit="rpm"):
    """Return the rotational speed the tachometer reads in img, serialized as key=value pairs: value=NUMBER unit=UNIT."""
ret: value=300 unit=rpm
